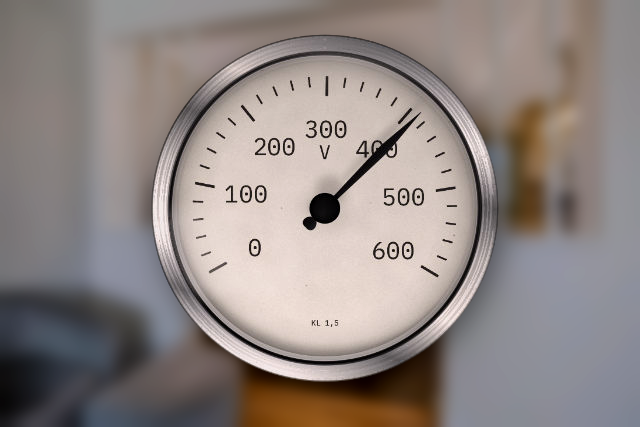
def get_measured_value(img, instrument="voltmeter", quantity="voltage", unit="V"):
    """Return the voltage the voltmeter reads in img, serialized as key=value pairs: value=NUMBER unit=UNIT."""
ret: value=410 unit=V
